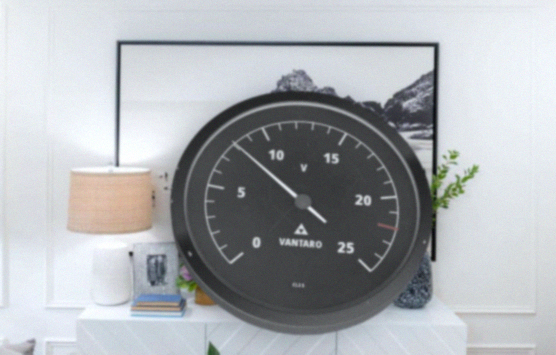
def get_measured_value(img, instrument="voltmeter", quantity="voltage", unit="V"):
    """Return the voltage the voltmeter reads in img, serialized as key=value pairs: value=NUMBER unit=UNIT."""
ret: value=8 unit=V
